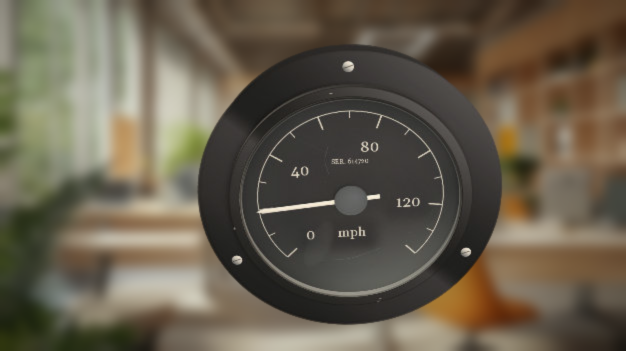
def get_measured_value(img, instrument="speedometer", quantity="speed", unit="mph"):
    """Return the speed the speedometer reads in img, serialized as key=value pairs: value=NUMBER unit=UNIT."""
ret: value=20 unit=mph
